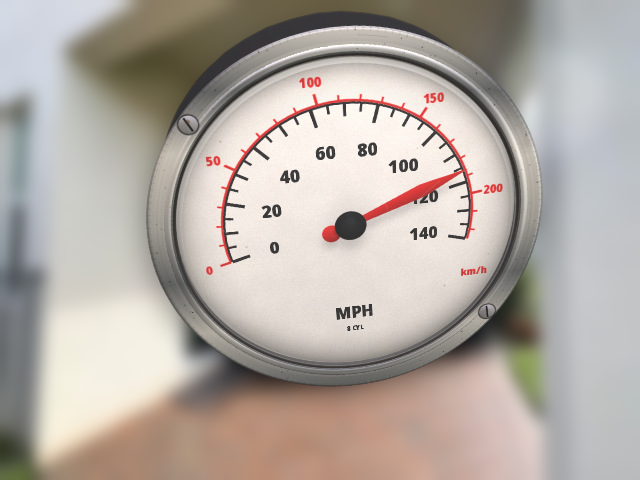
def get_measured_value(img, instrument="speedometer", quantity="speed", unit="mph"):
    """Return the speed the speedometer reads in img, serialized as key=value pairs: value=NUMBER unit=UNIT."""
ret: value=115 unit=mph
